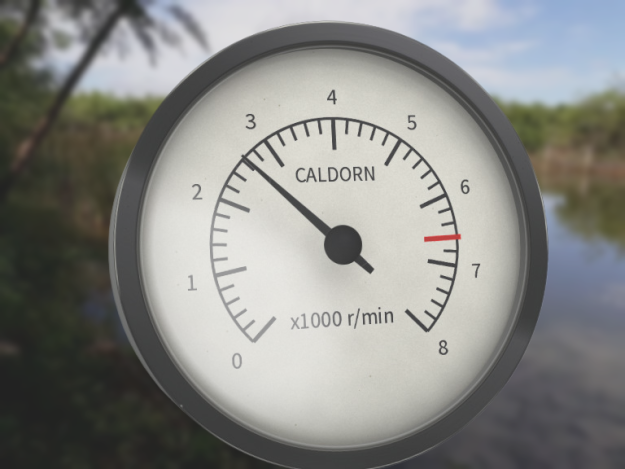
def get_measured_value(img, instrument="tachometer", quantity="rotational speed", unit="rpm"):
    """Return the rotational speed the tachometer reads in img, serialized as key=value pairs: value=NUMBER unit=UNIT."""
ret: value=2600 unit=rpm
